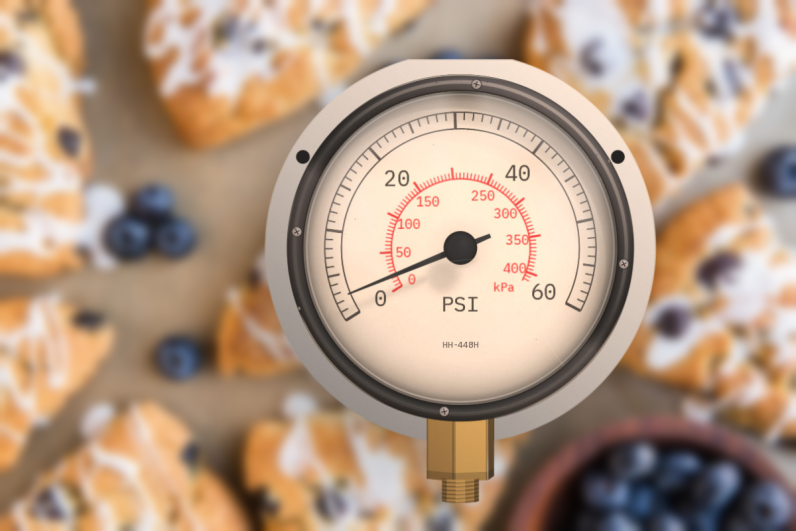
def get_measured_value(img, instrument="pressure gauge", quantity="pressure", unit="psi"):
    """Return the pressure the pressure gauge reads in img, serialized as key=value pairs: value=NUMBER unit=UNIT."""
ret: value=2.5 unit=psi
